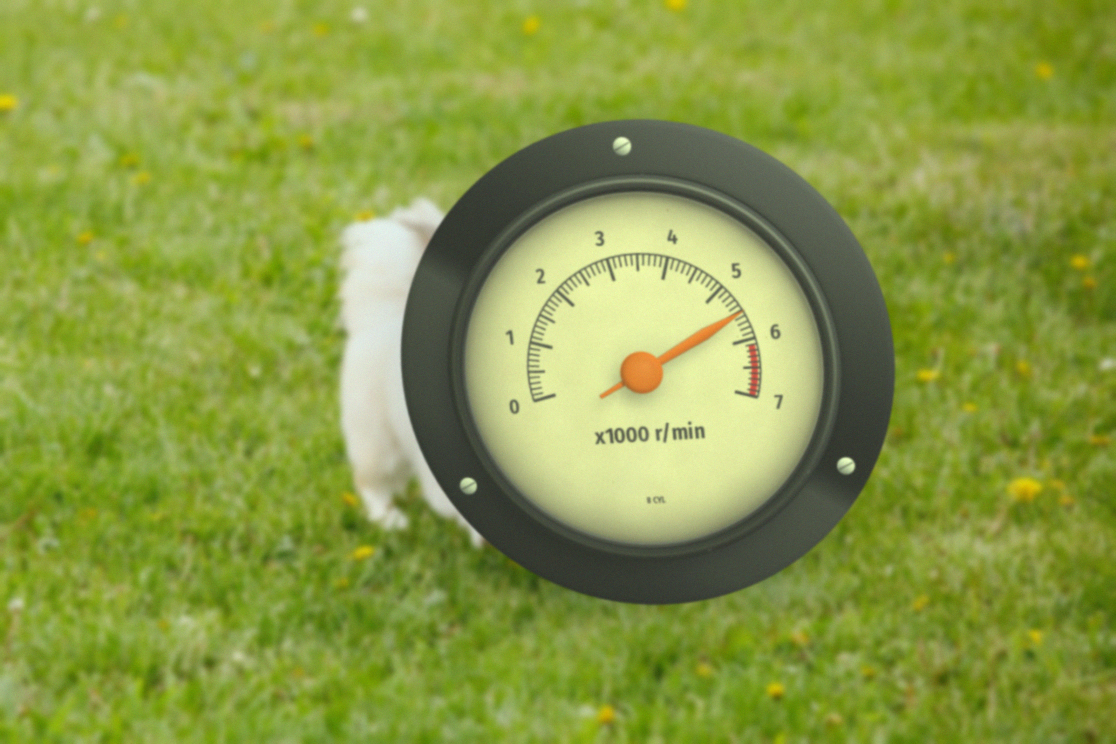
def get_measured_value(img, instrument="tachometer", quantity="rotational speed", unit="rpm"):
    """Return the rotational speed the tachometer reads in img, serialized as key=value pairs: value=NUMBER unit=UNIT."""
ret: value=5500 unit=rpm
